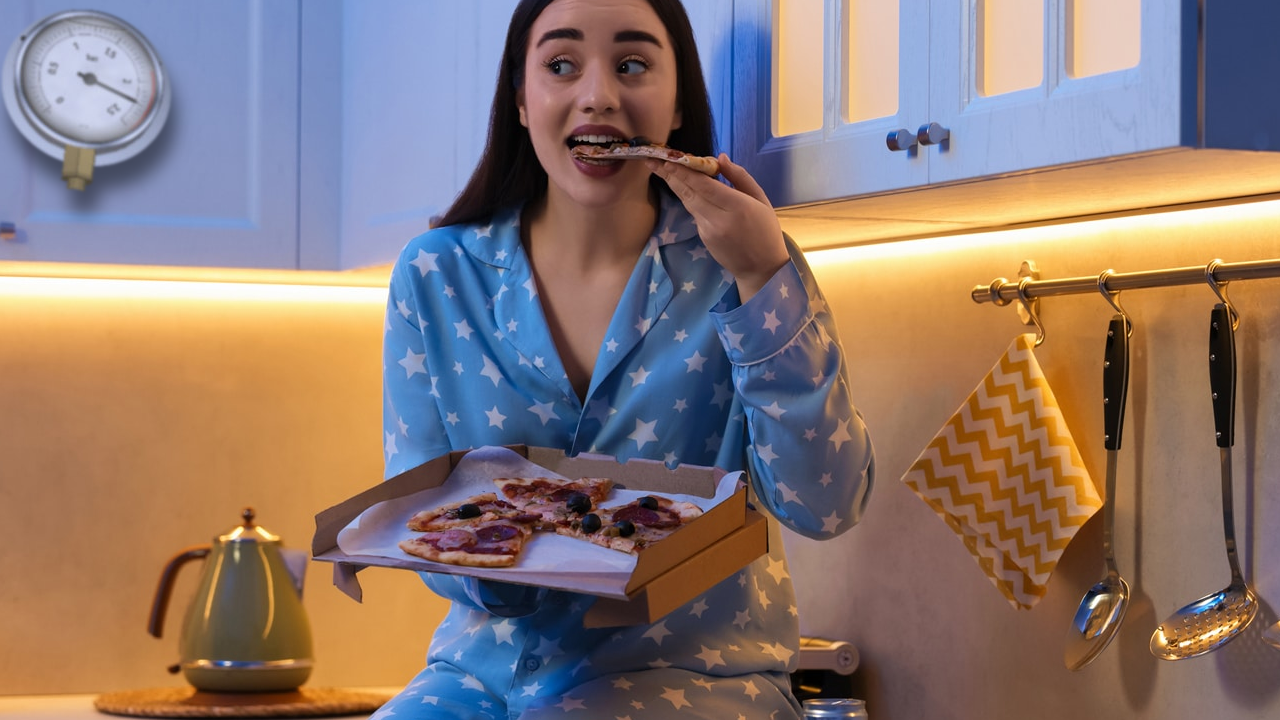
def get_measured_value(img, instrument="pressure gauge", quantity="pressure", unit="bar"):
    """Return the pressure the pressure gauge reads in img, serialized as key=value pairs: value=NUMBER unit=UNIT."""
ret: value=2.25 unit=bar
